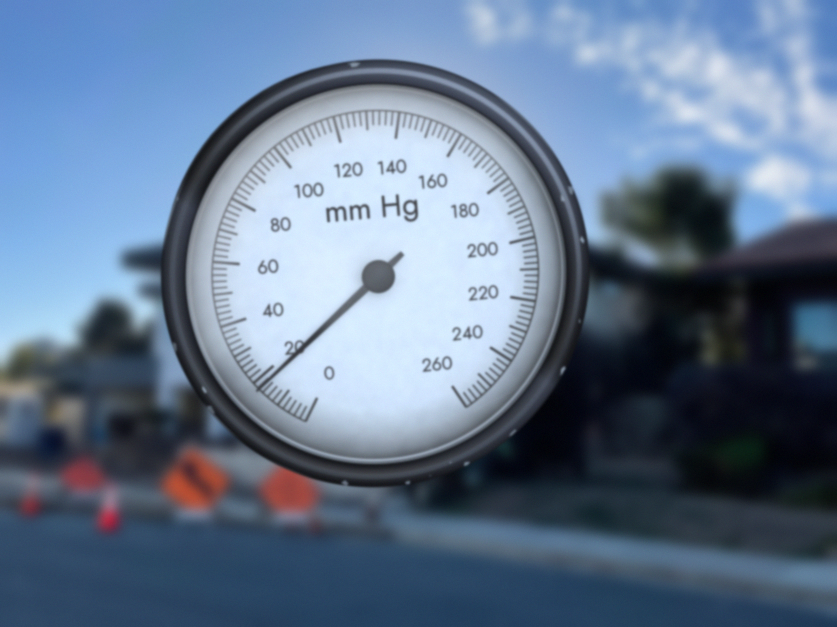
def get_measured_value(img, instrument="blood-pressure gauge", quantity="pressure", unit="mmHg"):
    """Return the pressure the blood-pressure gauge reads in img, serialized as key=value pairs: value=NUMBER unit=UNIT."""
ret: value=18 unit=mmHg
